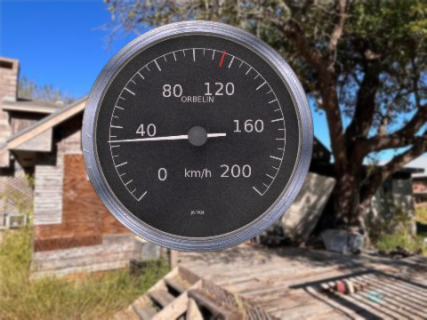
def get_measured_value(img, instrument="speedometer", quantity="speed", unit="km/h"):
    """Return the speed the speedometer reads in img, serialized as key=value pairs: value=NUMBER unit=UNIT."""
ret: value=32.5 unit=km/h
